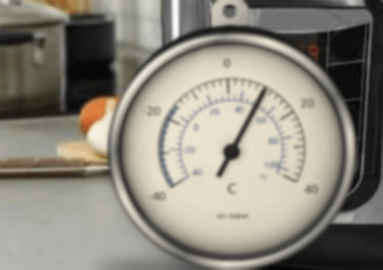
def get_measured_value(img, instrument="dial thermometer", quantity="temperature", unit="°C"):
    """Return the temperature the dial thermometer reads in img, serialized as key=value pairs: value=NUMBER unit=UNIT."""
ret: value=10 unit=°C
